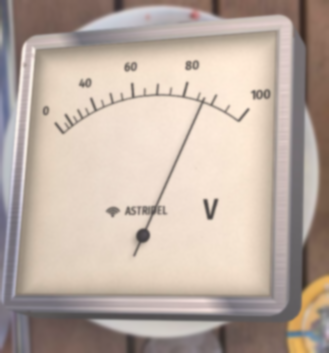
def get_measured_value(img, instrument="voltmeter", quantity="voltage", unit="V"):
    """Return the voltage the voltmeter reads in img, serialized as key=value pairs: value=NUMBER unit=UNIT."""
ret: value=87.5 unit=V
